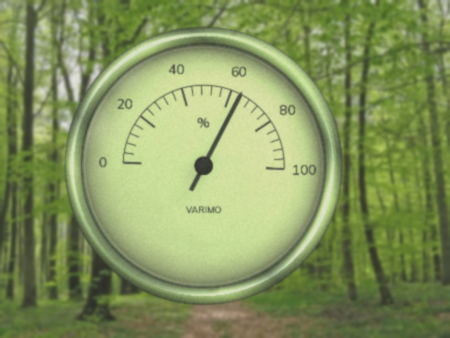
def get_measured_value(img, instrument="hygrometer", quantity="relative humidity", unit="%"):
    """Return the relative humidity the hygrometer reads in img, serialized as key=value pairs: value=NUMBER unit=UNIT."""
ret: value=64 unit=%
